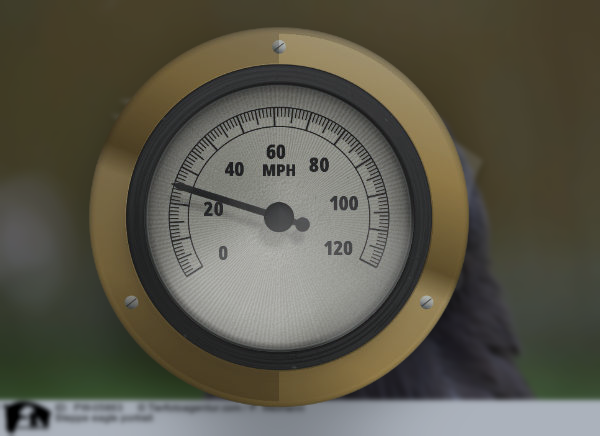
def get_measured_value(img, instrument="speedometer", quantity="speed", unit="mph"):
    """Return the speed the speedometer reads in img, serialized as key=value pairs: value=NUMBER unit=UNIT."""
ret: value=25 unit=mph
